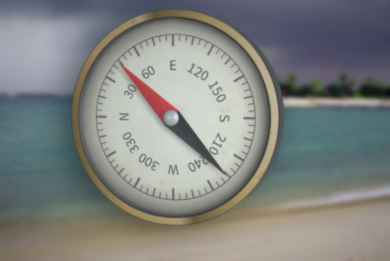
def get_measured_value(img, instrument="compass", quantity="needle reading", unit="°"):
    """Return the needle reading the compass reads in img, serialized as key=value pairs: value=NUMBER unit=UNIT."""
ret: value=45 unit=°
